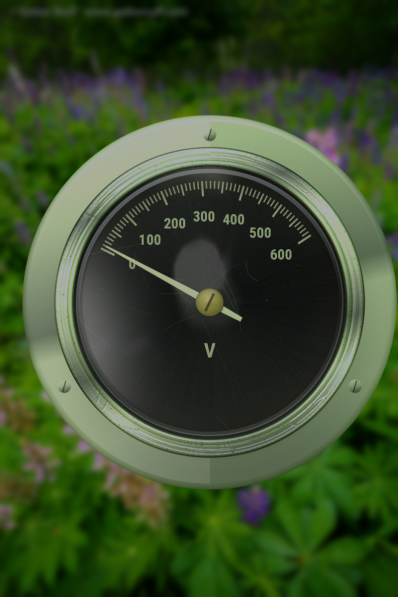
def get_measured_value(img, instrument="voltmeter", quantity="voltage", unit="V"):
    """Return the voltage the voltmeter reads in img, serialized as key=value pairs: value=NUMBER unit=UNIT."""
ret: value=10 unit=V
